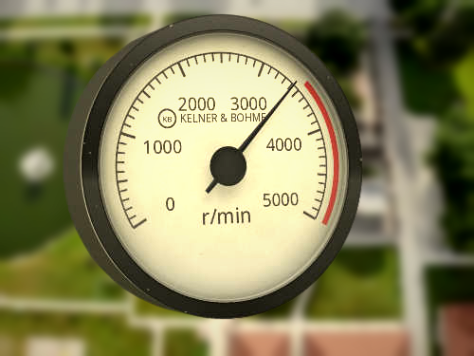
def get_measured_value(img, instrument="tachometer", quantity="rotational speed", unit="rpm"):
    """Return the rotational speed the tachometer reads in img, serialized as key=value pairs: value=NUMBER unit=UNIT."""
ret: value=3400 unit=rpm
